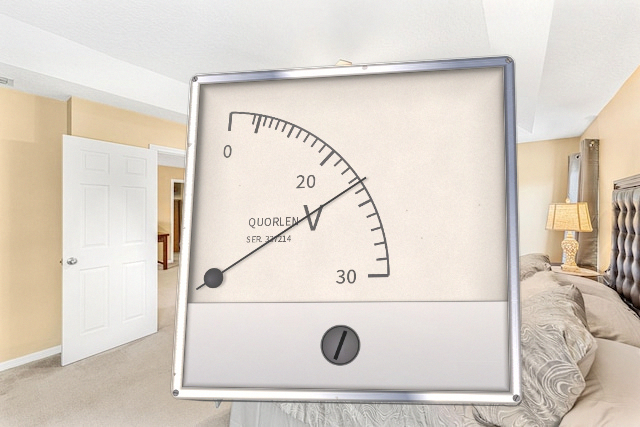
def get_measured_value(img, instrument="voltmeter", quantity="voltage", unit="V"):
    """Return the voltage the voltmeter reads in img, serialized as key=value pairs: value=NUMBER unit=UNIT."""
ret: value=23.5 unit=V
